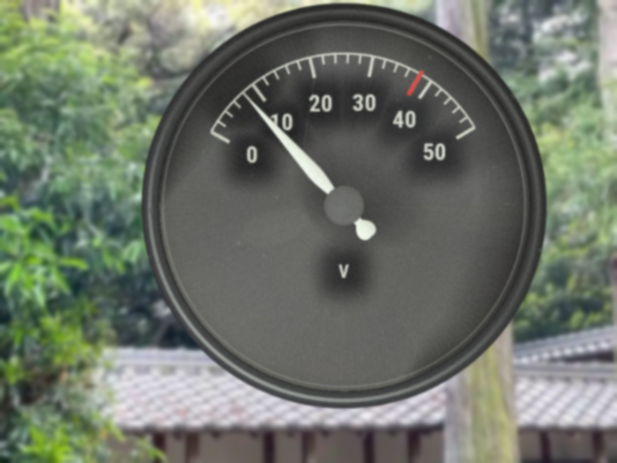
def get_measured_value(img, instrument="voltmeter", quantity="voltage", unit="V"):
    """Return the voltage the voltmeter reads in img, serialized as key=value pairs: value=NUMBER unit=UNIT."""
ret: value=8 unit=V
